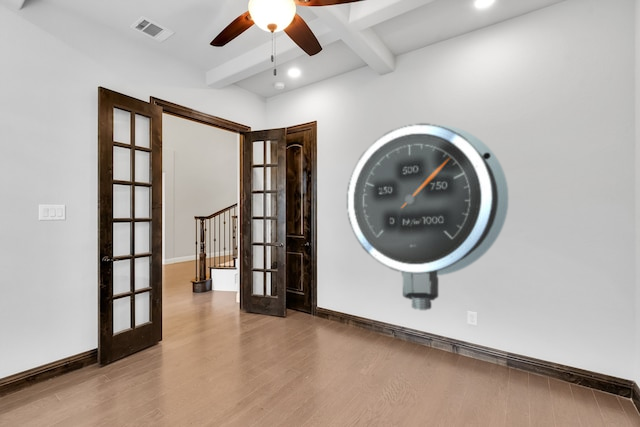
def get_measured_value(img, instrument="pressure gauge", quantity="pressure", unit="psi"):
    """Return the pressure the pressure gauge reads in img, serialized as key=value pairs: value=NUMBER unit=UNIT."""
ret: value=675 unit=psi
